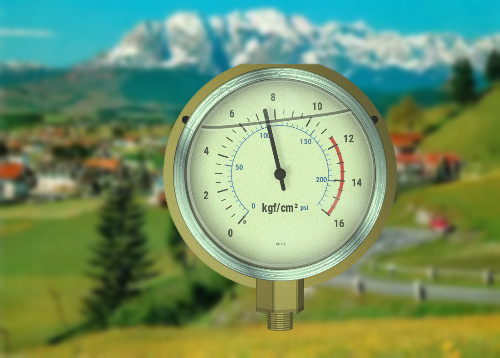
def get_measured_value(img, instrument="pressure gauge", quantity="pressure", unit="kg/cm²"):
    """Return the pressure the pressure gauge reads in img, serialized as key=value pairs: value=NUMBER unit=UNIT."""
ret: value=7.5 unit=kg/cm²
